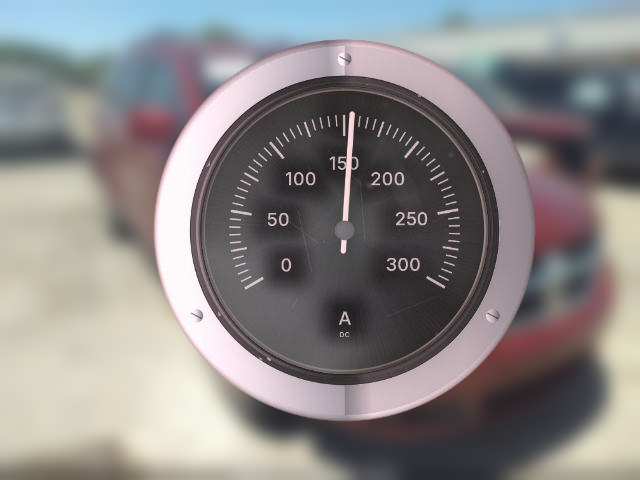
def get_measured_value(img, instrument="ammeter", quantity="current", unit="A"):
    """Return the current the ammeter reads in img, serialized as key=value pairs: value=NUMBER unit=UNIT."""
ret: value=155 unit=A
